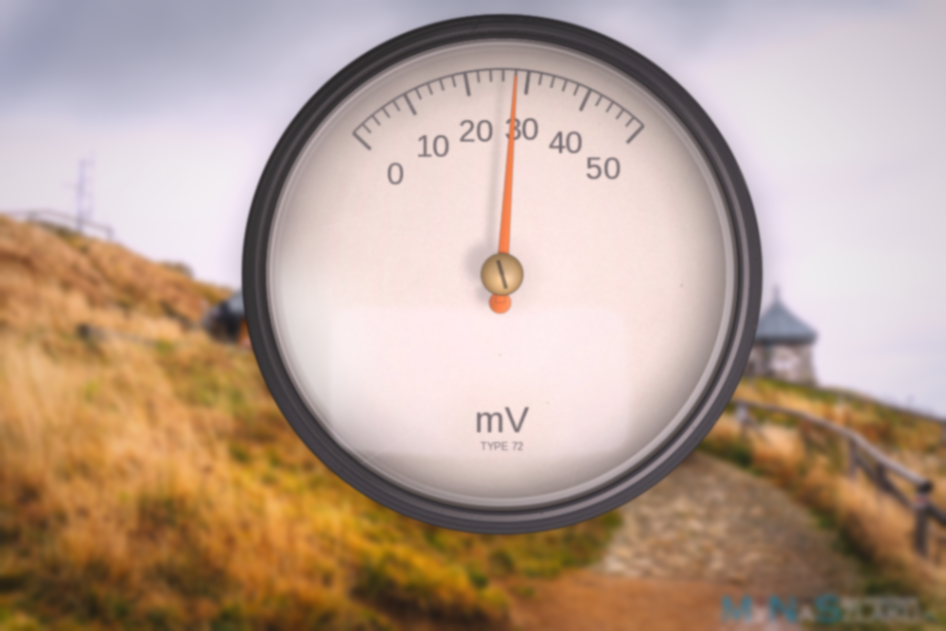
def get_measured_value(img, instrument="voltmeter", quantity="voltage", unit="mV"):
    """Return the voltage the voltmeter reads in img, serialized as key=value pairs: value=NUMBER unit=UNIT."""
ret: value=28 unit=mV
